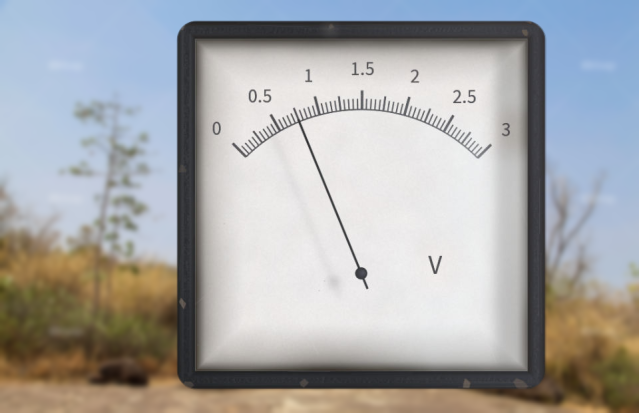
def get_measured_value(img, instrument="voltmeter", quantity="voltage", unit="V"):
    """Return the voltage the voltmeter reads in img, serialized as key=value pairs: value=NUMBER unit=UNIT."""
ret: value=0.75 unit=V
